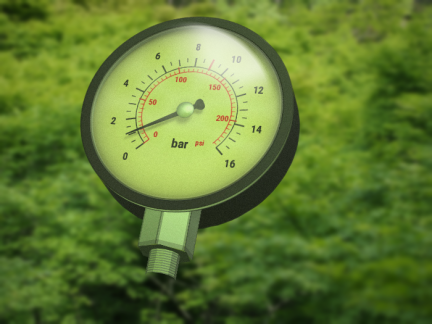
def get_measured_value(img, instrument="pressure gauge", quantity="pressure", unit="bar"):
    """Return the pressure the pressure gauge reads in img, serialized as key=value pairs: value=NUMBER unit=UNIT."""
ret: value=1 unit=bar
